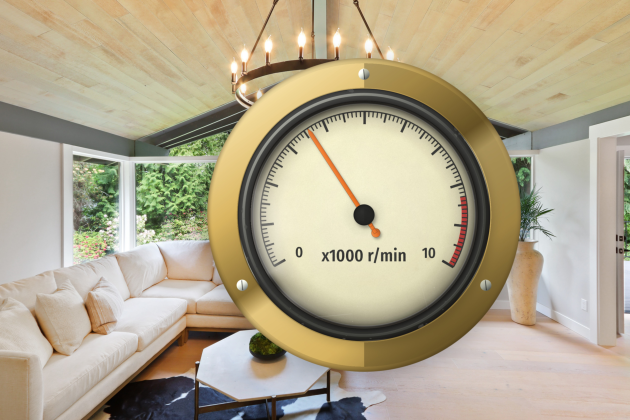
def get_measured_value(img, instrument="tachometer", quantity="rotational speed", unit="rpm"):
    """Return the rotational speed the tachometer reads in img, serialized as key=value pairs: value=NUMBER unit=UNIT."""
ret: value=3600 unit=rpm
